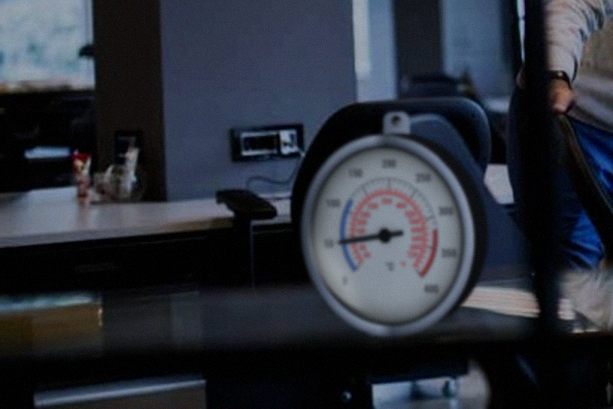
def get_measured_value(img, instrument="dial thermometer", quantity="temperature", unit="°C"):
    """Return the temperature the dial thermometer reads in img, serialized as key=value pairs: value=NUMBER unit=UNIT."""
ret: value=50 unit=°C
